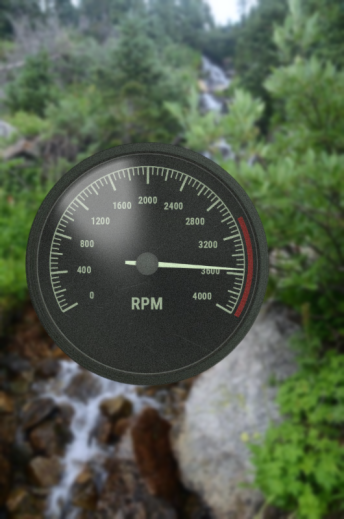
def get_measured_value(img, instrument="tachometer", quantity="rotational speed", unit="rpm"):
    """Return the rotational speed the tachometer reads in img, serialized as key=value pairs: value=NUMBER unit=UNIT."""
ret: value=3550 unit=rpm
